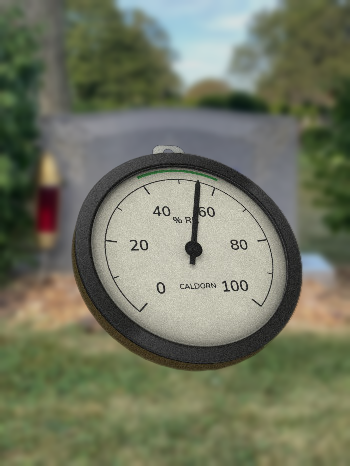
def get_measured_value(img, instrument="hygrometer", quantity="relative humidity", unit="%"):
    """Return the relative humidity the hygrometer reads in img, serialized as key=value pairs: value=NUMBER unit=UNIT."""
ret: value=55 unit=%
